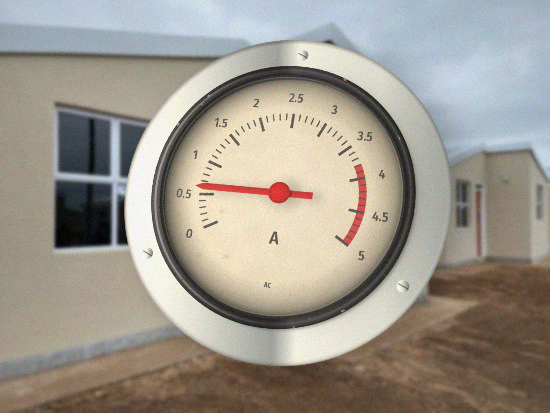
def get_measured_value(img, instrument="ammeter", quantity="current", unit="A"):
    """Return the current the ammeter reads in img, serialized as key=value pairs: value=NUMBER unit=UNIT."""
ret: value=0.6 unit=A
